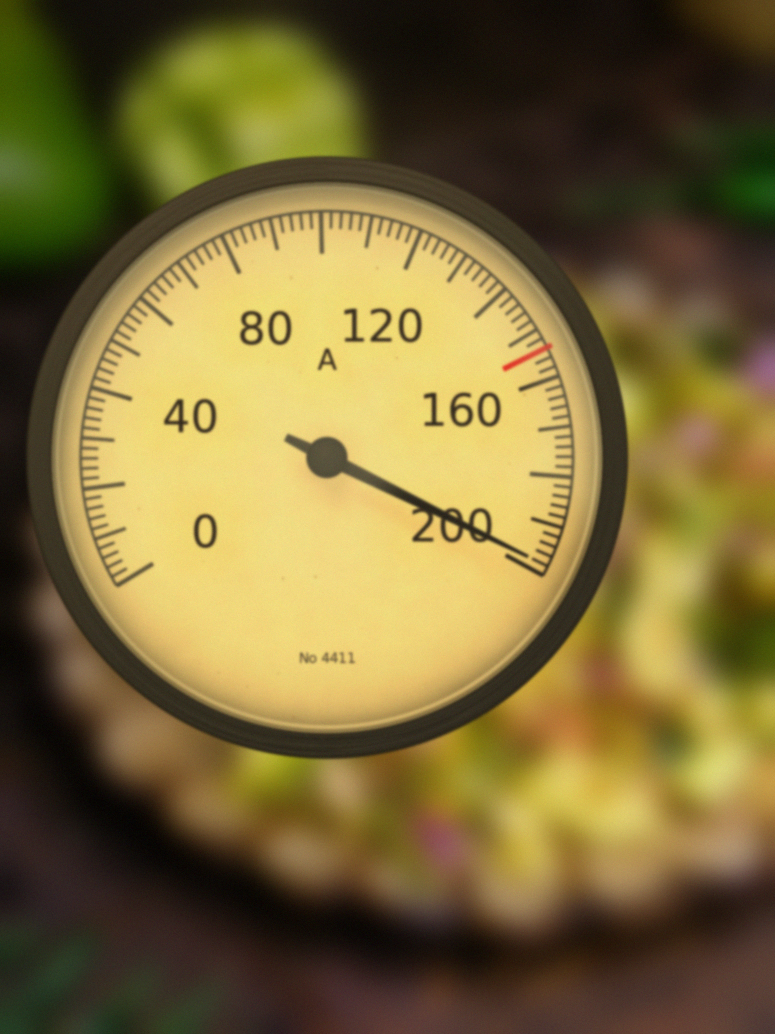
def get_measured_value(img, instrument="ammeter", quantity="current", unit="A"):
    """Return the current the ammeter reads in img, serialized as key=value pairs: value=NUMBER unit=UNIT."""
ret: value=198 unit=A
